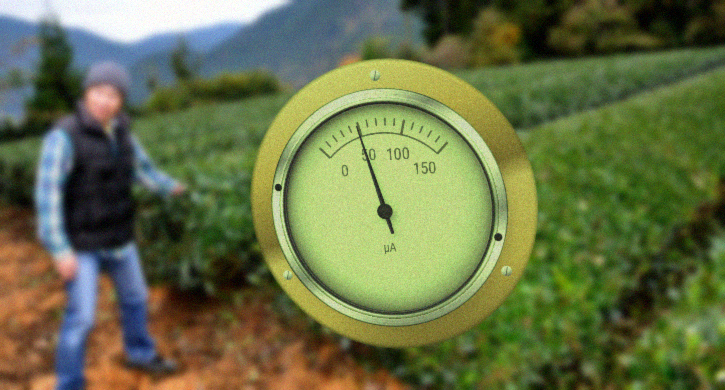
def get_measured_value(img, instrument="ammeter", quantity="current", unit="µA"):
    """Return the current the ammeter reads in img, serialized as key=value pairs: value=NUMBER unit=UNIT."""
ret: value=50 unit=µA
